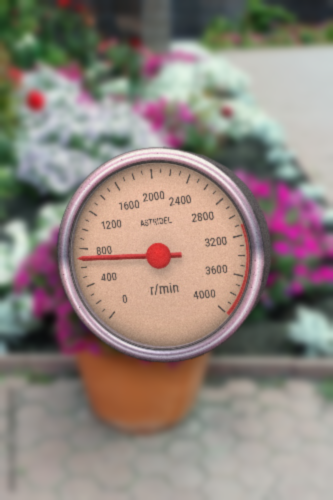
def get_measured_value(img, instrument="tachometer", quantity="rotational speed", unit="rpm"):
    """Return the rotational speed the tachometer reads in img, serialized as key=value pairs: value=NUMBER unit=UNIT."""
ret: value=700 unit=rpm
